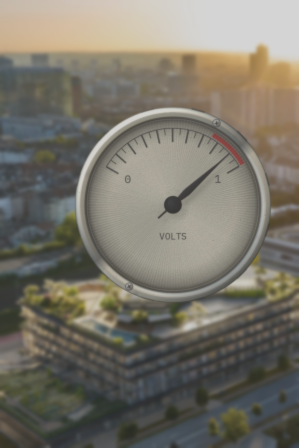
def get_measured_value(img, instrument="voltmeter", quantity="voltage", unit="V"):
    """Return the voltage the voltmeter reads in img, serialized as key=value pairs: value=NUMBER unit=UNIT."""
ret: value=0.9 unit=V
